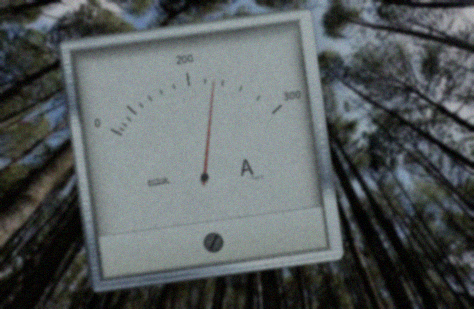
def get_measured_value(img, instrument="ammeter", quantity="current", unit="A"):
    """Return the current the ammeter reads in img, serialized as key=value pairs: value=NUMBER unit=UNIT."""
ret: value=230 unit=A
